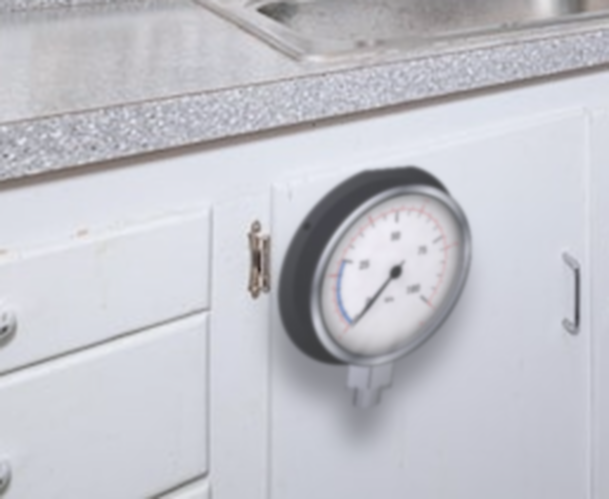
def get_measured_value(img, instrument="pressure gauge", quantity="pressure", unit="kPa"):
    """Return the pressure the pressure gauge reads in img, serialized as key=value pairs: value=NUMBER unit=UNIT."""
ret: value=0 unit=kPa
